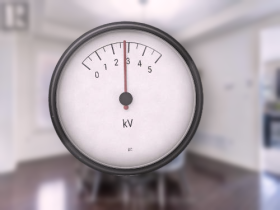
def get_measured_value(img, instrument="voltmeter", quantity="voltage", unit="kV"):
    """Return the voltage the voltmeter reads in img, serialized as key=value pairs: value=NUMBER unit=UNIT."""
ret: value=2.75 unit=kV
